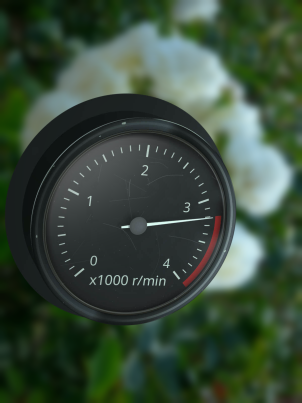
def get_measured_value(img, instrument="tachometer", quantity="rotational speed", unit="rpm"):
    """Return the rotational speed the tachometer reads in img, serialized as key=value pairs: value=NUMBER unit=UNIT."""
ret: value=3200 unit=rpm
